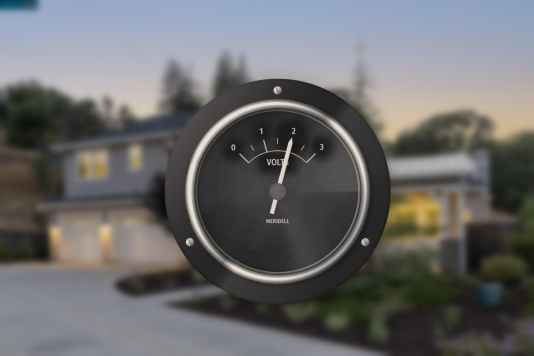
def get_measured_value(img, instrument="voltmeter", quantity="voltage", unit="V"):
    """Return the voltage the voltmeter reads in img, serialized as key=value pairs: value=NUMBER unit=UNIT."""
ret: value=2 unit=V
